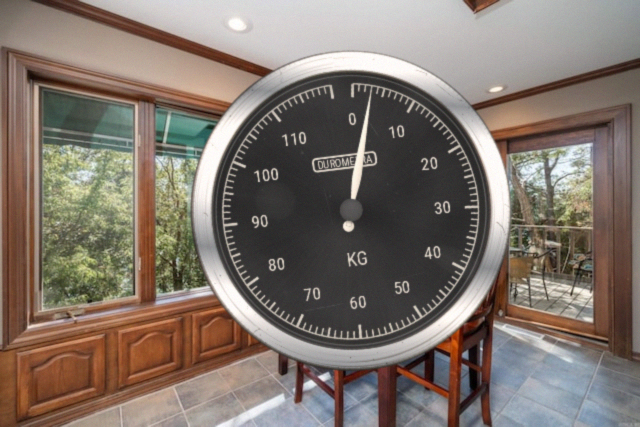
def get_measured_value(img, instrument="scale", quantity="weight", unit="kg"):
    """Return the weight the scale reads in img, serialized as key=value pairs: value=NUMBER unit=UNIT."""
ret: value=3 unit=kg
